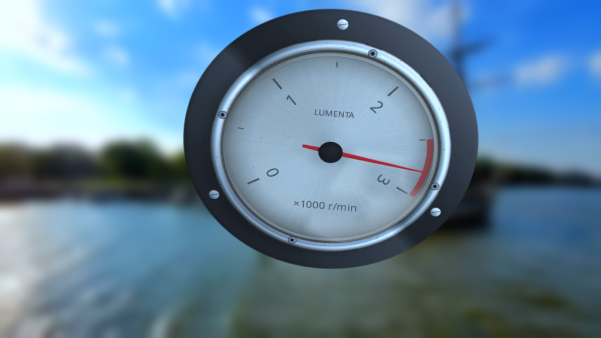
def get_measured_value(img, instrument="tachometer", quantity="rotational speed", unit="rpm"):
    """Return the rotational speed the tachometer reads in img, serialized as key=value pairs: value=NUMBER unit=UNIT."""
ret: value=2750 unit=rpm
